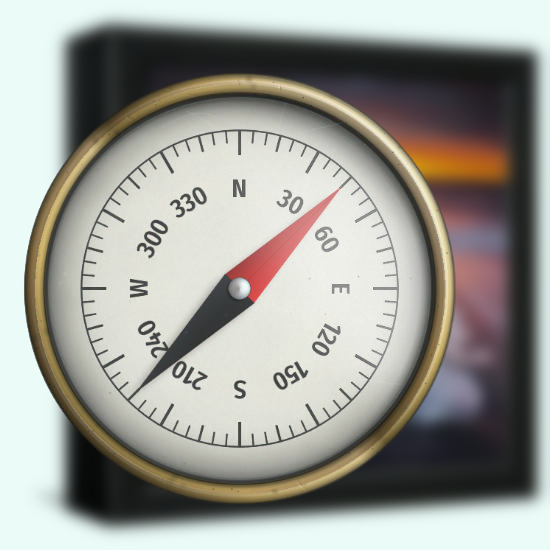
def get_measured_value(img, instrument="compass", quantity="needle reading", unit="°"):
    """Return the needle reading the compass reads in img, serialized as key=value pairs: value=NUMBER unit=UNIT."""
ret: value=45 unit=°
